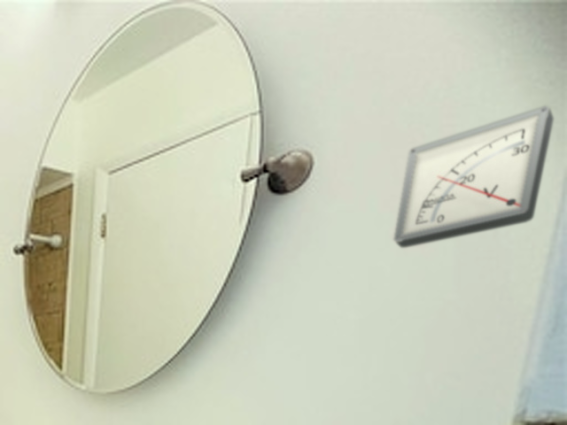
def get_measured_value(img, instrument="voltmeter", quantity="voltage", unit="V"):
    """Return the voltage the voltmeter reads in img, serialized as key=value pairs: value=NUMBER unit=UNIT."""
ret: value=18 unit=V
